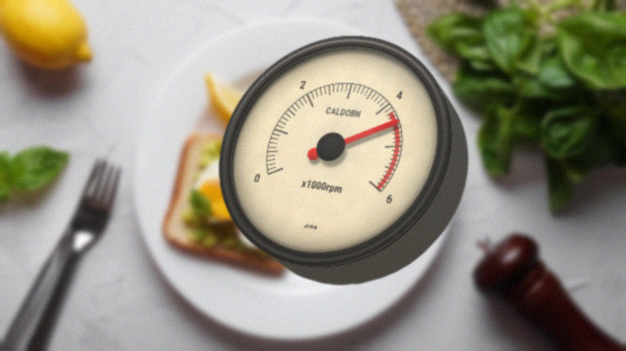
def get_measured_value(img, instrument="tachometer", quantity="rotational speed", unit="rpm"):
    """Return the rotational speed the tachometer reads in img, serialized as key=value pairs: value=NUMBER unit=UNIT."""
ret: value=4500 unit=rpm
